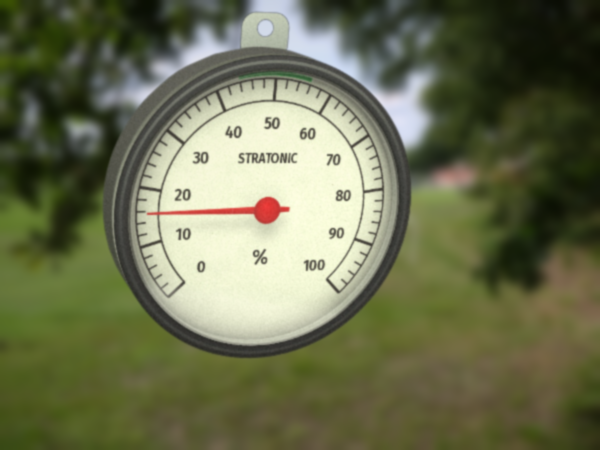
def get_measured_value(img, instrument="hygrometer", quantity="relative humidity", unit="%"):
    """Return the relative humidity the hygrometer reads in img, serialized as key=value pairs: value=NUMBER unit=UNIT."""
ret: value=16 unit=%
